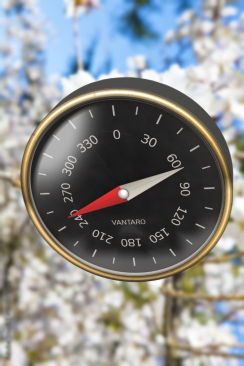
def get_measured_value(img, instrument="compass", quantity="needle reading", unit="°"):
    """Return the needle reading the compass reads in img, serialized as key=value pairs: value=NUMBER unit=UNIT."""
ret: value=247.5 unit=°
